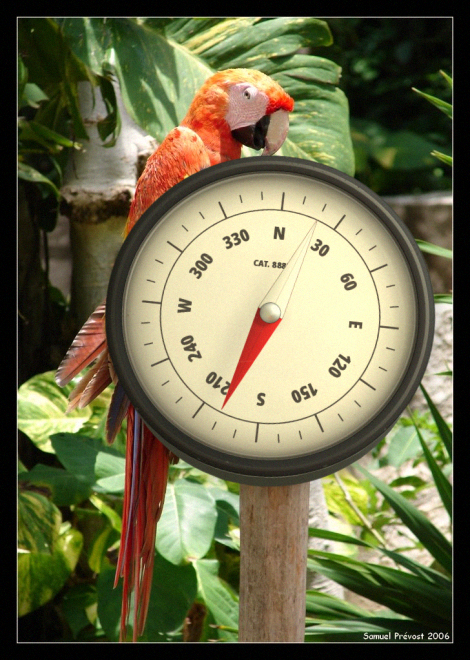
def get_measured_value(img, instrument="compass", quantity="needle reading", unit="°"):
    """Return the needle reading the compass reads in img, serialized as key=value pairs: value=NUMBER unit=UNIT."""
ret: value=200 unit=°
